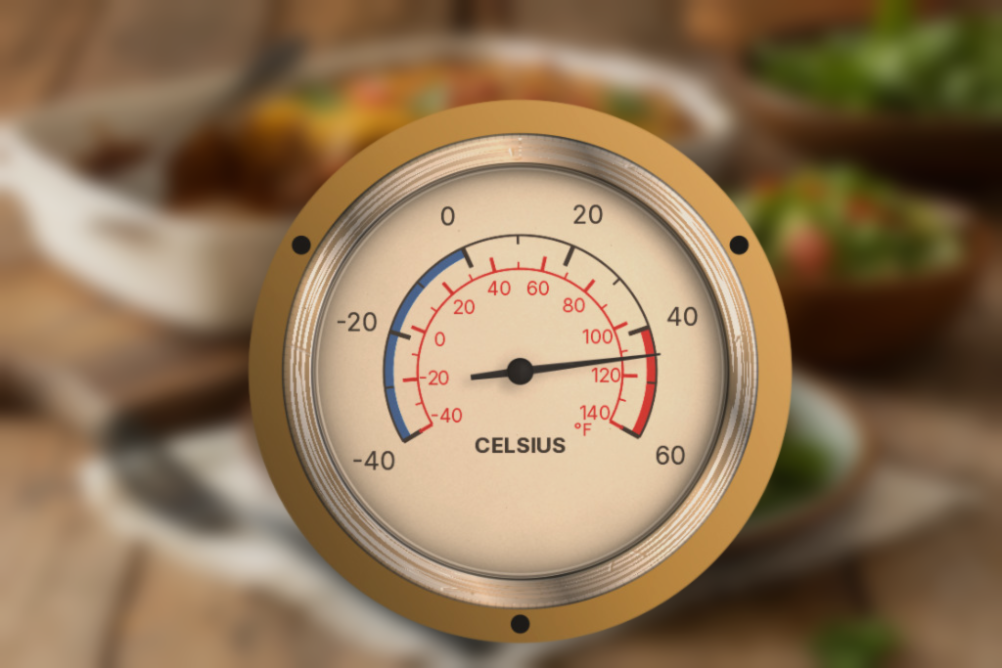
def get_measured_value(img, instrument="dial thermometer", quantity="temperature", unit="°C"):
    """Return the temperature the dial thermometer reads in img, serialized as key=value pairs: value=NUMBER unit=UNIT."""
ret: value=45 unit=°C
